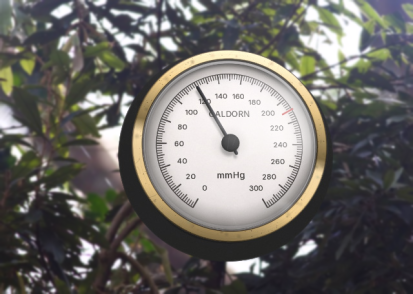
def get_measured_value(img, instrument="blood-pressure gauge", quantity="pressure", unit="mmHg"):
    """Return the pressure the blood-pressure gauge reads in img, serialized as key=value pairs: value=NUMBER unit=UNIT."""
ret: value=120 unit=mmHg
